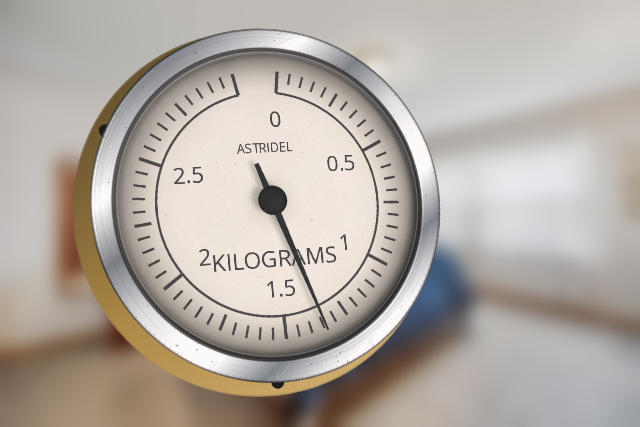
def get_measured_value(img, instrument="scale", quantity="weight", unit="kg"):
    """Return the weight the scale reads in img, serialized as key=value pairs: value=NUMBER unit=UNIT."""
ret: value=1.35 unit=kg
